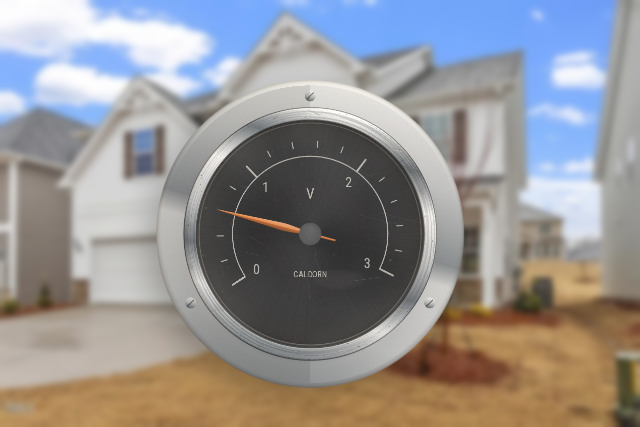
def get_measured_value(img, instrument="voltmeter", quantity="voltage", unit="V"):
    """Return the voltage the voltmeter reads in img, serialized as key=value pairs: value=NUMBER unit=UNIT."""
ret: value=0.6 unit=V
